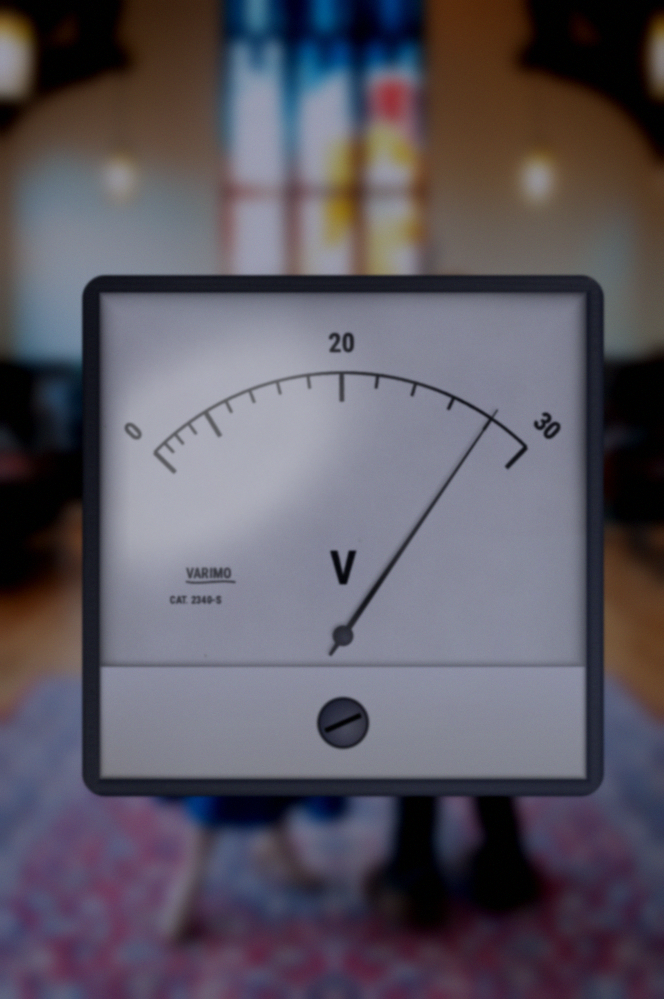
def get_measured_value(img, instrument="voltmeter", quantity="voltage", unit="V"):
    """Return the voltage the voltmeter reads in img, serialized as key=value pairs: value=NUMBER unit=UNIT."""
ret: value=28 unit=V
